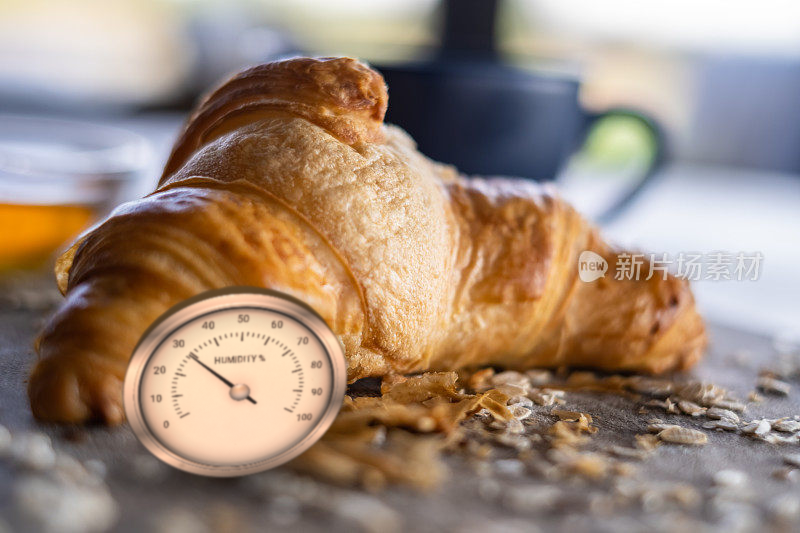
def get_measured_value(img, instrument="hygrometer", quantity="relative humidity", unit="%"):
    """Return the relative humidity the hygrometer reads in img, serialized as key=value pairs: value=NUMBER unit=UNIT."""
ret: value=30 unit=%
